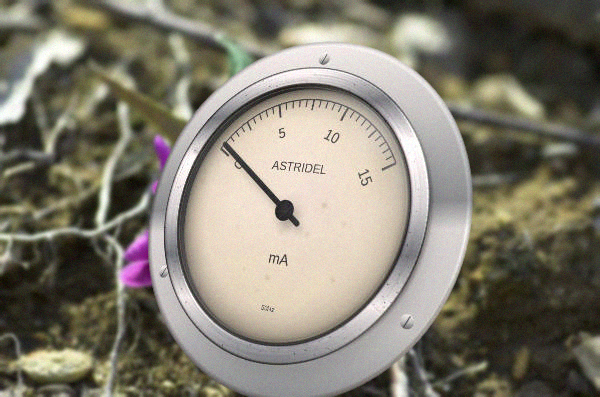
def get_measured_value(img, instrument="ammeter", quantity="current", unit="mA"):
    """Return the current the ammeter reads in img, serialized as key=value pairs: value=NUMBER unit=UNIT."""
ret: value=0.5 unit=mA
